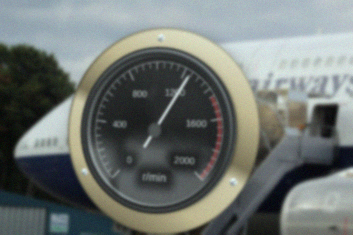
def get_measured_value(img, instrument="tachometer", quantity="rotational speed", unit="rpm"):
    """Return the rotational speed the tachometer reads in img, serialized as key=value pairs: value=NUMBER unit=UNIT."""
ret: value=1250 unit=rpm
